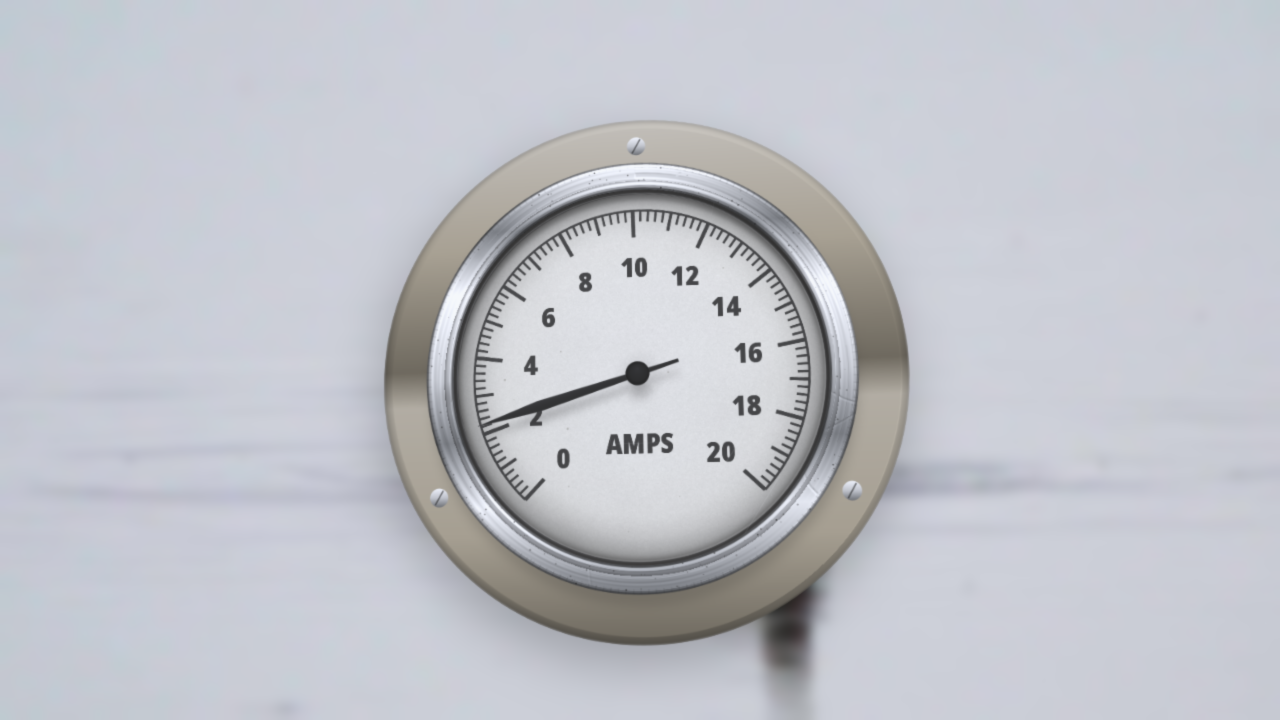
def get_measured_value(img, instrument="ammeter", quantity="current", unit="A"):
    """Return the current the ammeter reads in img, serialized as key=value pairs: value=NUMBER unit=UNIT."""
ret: value=2.2 unit=A
